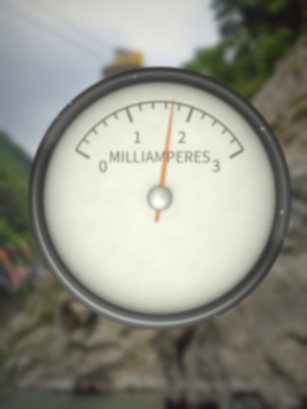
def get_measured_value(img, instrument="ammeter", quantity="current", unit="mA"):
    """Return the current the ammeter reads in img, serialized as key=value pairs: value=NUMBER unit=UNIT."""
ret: value=1.7 unit=mA
